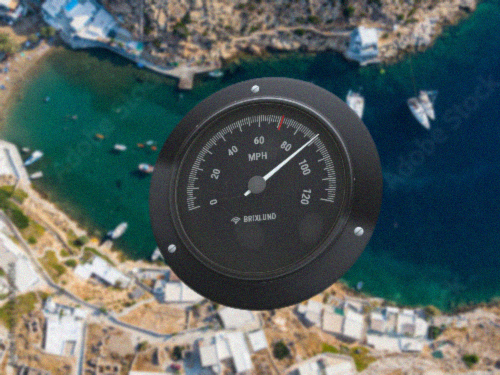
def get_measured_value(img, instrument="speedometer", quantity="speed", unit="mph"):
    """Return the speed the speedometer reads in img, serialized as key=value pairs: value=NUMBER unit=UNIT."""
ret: value=90 unit=mph
